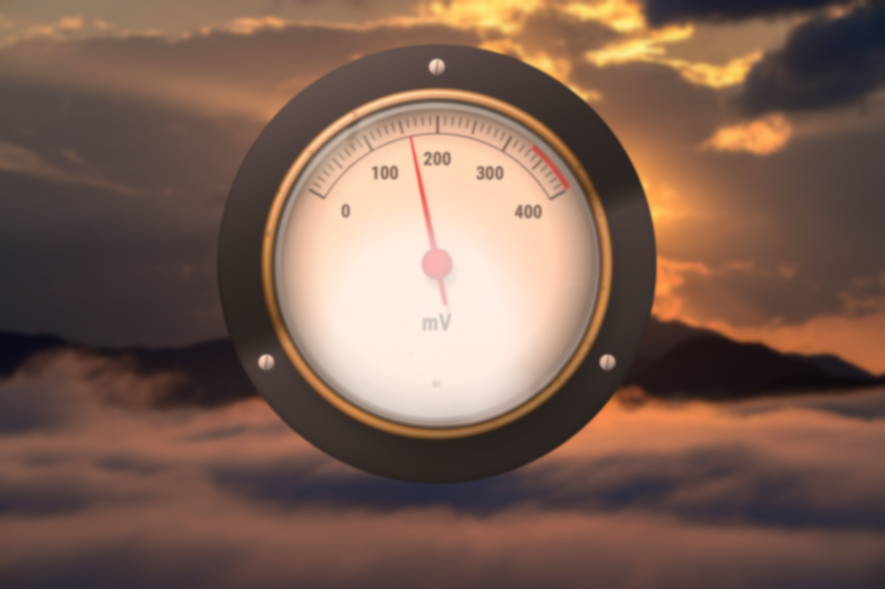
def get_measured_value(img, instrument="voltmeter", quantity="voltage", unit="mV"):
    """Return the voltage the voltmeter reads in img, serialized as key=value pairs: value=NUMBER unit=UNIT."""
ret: value=160 unit=mV
